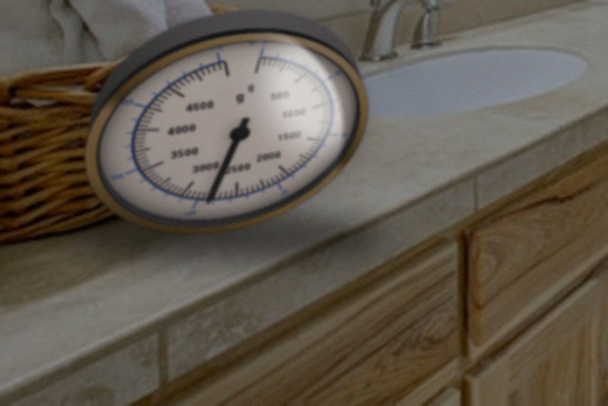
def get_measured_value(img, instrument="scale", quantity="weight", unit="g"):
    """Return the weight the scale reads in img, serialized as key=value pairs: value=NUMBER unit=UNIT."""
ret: value=2750 unit=g
